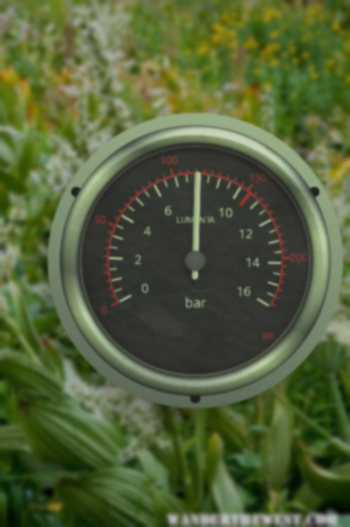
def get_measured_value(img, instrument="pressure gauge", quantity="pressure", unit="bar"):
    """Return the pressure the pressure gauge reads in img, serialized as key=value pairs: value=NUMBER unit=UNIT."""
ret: value=8 unit=bar
